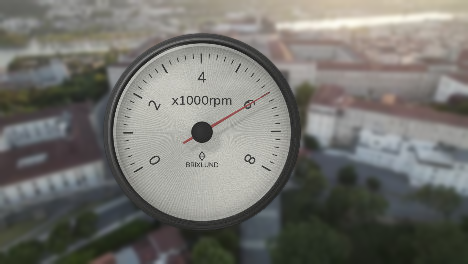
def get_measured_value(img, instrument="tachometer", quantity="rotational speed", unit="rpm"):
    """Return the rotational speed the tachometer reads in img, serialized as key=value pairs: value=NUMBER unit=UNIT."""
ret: value=6000 unit=rpm
